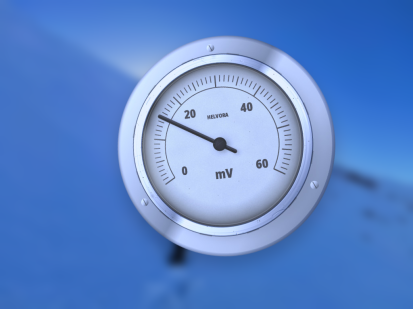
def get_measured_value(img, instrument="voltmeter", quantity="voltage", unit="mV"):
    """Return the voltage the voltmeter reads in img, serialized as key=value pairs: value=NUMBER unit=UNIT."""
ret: value=15 unit=mV
